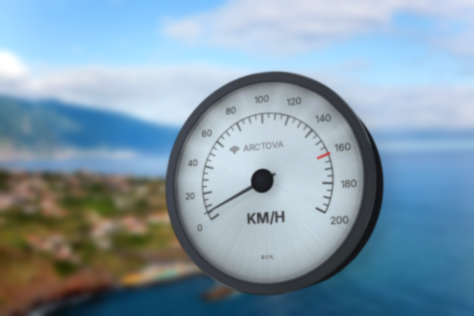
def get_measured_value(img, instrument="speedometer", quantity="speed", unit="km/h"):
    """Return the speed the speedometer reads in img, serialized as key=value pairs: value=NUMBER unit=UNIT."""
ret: value=5 unit=km/h
